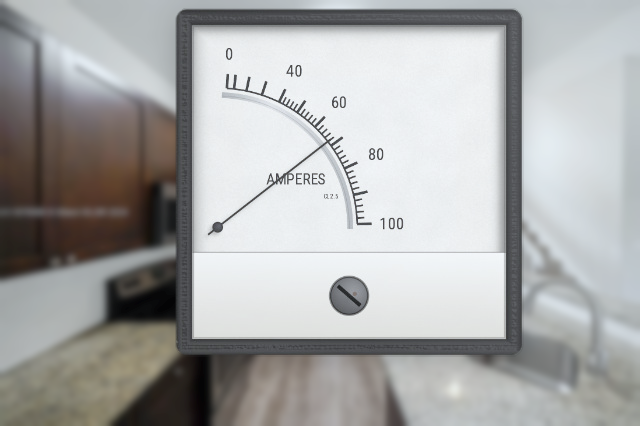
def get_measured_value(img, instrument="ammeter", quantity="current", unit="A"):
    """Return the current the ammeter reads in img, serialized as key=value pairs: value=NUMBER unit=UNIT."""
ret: value=68 unit=A
